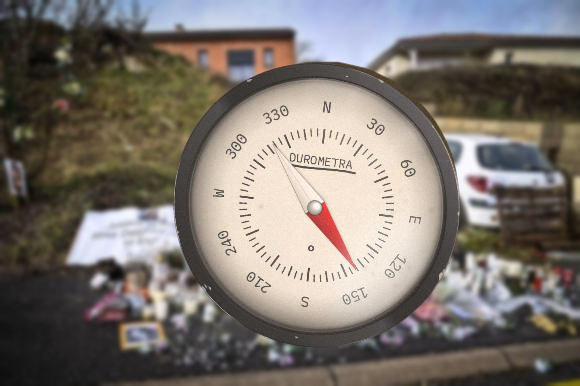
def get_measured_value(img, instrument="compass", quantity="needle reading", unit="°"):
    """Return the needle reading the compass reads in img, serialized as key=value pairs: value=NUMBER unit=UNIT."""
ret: value=140 unit=°
